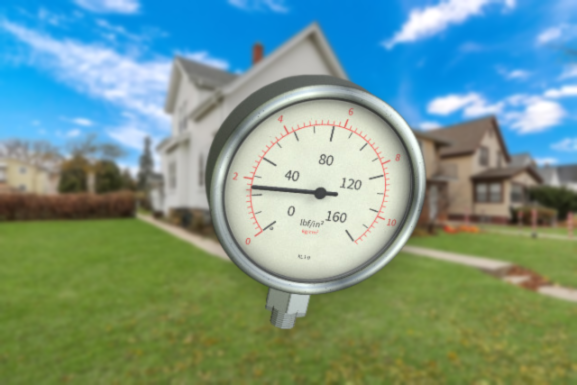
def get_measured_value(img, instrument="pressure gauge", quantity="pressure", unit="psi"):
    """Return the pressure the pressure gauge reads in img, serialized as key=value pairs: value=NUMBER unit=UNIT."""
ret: value=25 unit=psi
